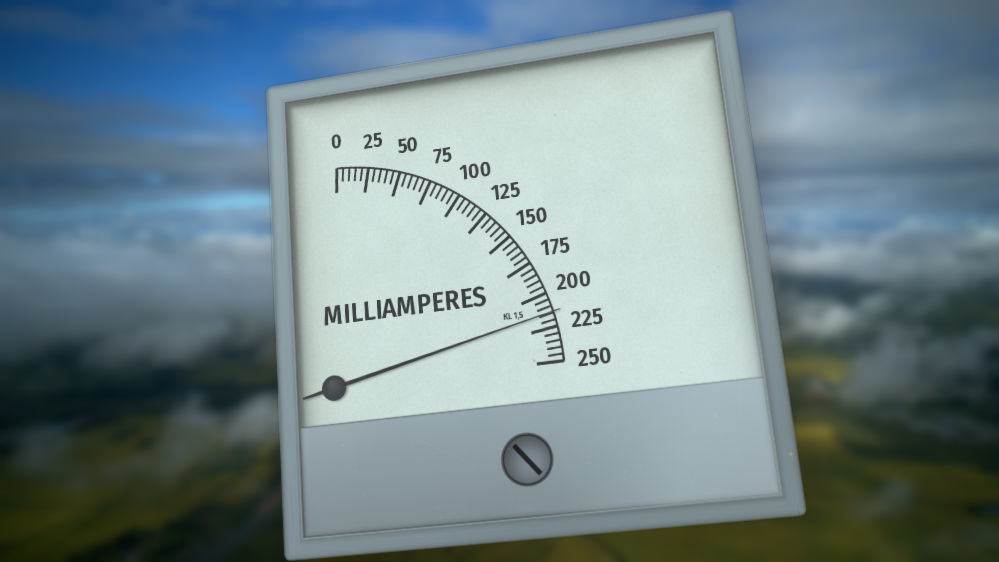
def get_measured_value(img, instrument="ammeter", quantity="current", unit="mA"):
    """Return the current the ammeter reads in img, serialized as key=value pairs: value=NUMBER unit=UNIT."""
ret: value=215 unit=mA
